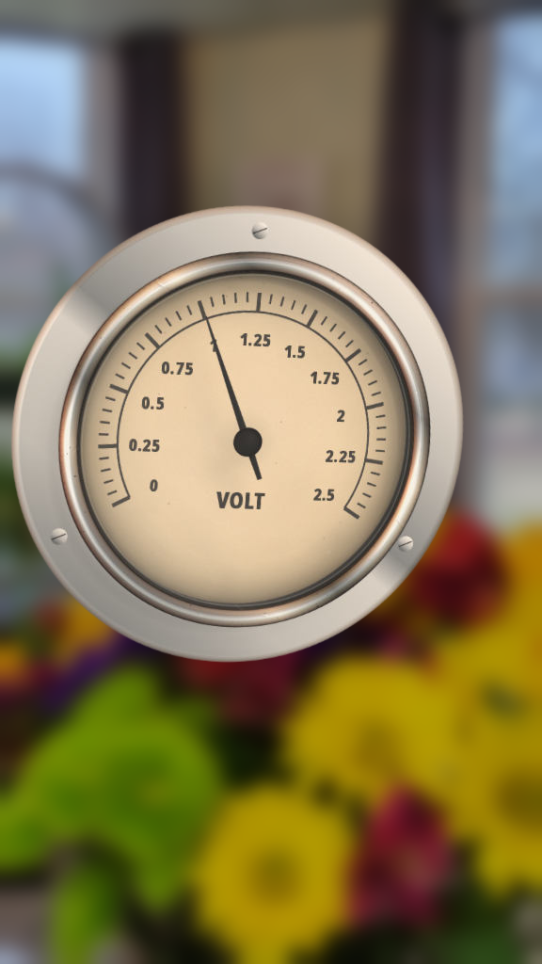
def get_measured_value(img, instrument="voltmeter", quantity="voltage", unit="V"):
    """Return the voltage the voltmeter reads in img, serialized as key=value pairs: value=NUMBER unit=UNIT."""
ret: value=1 unit=V
